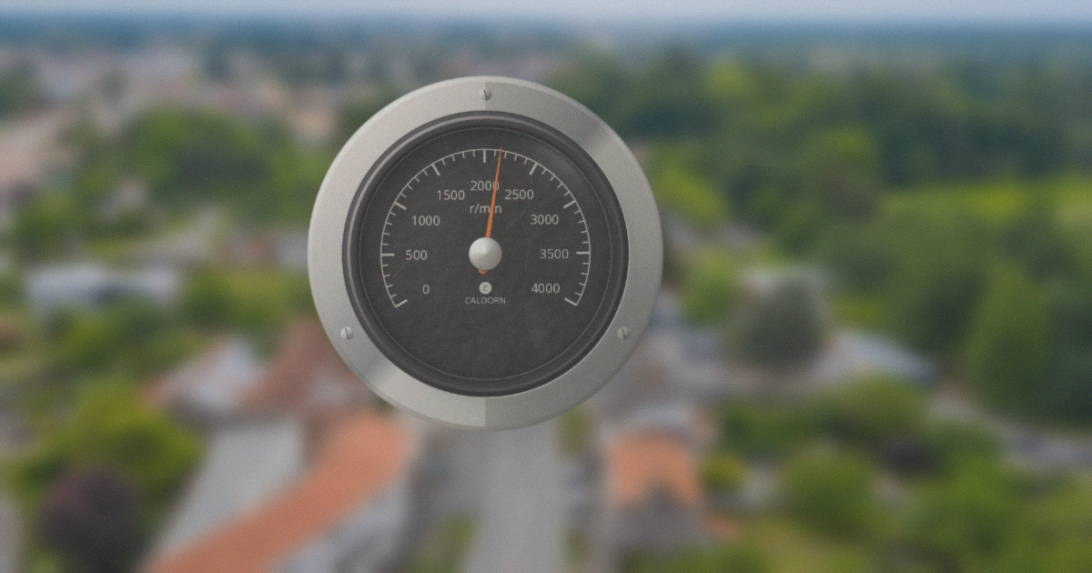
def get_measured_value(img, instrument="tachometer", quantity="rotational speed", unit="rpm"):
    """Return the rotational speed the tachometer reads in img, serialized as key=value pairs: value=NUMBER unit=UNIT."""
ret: value=2150 unit=rpm
